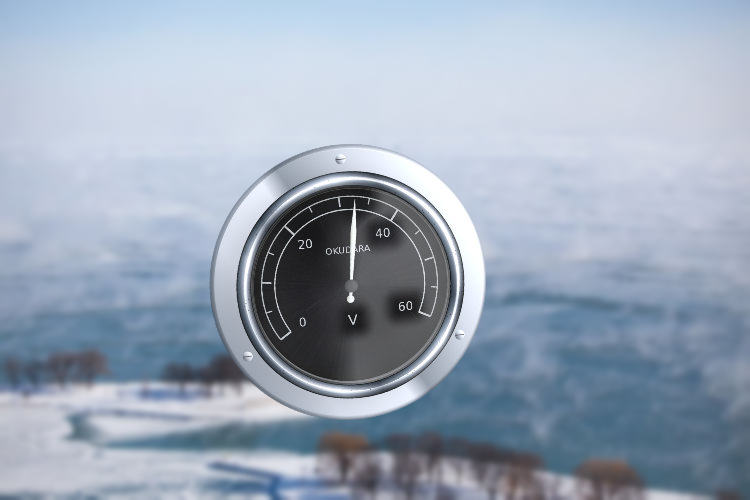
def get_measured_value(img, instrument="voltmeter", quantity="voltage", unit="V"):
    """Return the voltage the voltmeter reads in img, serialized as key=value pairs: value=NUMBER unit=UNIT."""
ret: value=32.5 unit=V
